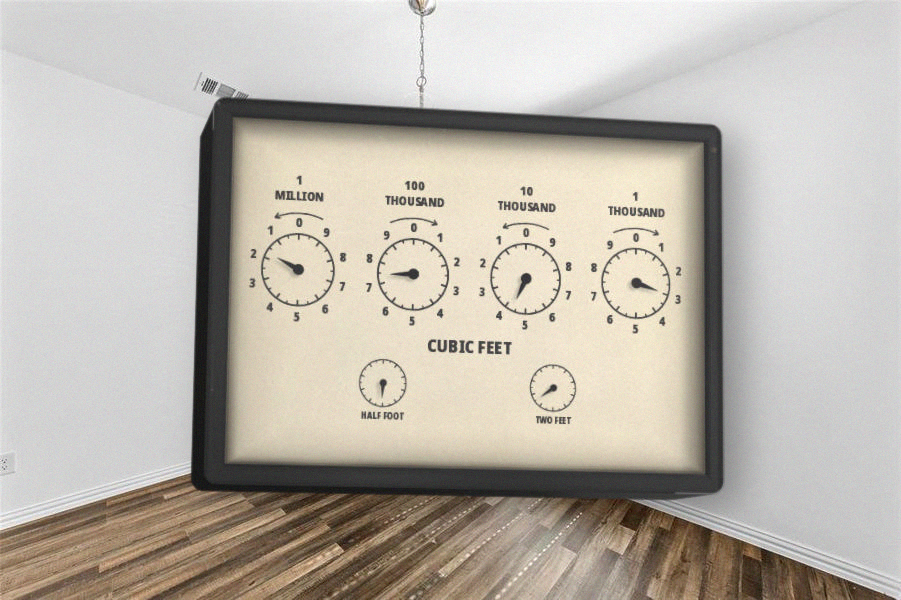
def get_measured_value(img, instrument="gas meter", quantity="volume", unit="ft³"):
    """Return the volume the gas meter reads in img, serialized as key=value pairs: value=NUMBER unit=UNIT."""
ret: value=174300 unit=ft³
